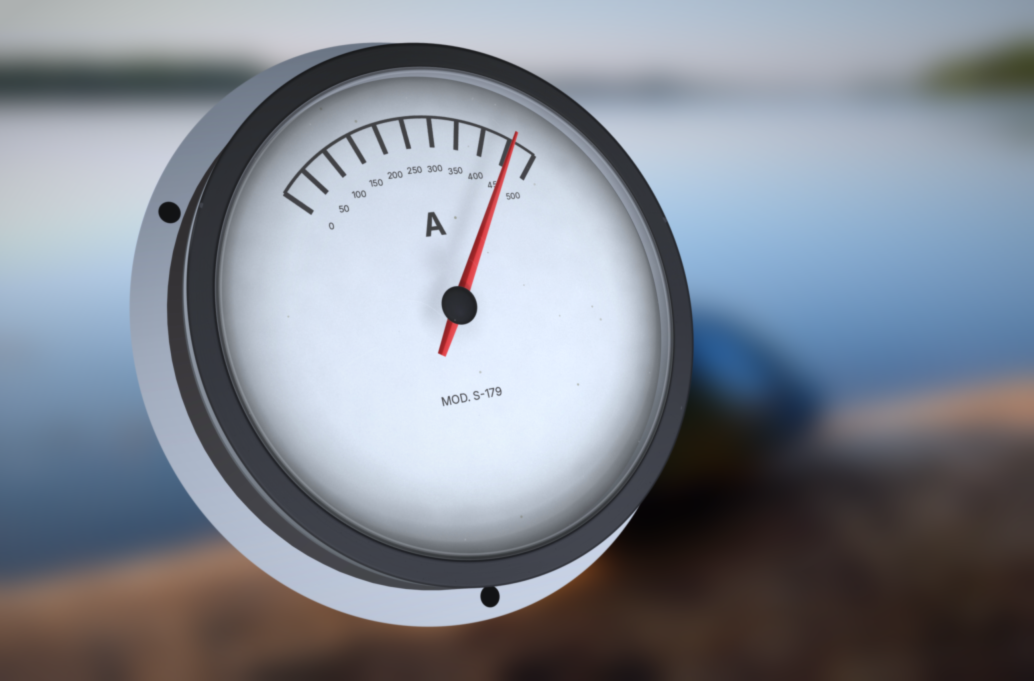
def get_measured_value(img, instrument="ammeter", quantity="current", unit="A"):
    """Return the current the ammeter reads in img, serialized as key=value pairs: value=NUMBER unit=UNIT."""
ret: value=450 unit=A
